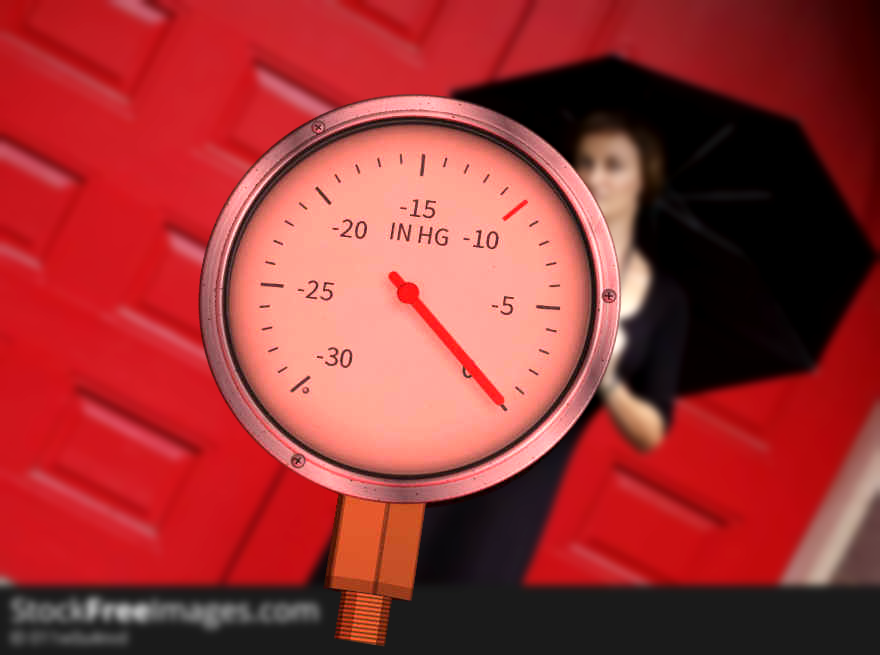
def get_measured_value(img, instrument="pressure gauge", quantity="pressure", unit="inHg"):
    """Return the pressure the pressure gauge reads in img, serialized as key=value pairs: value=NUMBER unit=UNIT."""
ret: value=0 unit=inHg
